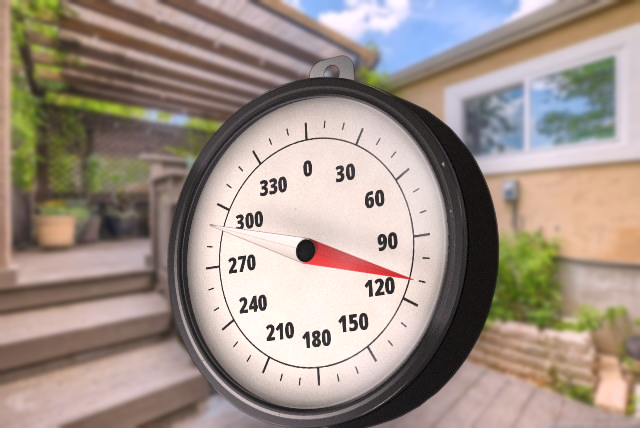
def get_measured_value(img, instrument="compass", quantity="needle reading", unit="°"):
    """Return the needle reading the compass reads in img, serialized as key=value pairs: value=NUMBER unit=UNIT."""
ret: value=110 unit=°
